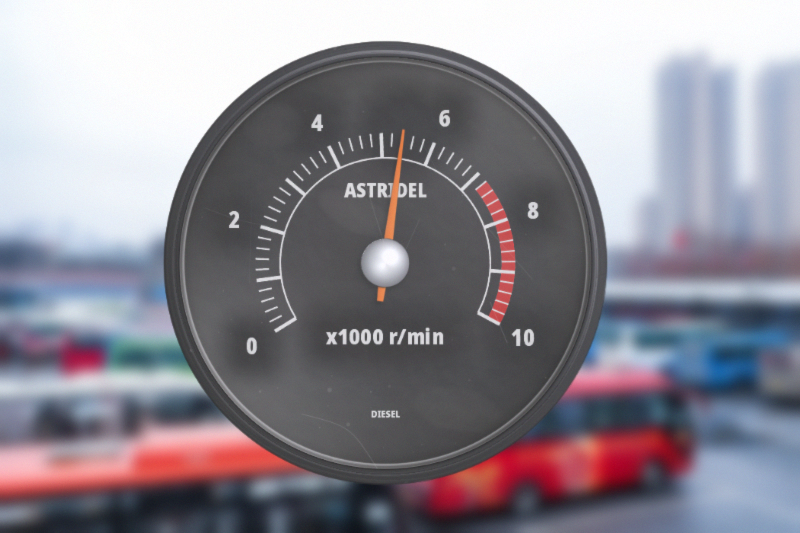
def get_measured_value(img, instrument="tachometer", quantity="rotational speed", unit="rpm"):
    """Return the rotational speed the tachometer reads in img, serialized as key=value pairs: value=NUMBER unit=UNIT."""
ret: value=5400 unit=rpm
